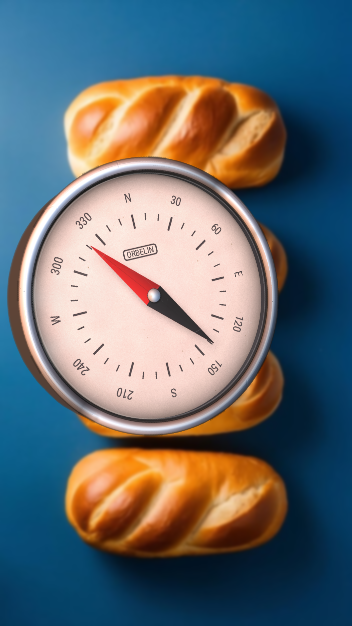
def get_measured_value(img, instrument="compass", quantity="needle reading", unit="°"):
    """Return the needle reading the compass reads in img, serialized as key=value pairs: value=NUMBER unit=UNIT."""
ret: value=320 unit=°
